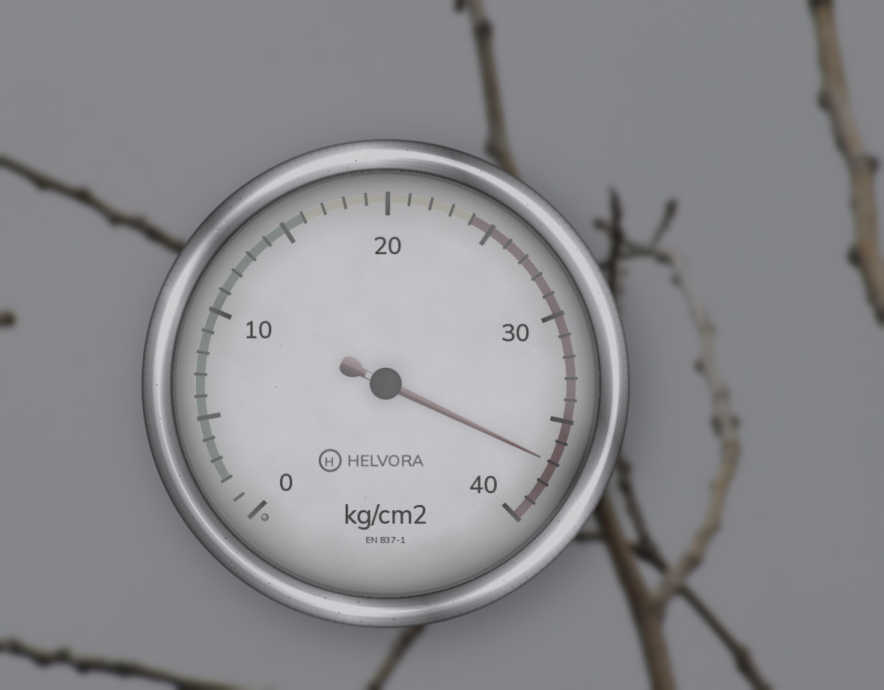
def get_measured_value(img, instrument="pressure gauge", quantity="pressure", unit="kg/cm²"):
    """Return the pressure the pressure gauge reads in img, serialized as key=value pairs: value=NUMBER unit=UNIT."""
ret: value=37 unit=kg/cm²
